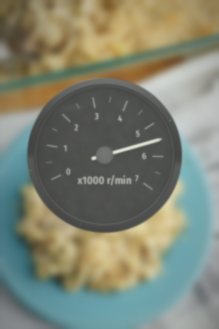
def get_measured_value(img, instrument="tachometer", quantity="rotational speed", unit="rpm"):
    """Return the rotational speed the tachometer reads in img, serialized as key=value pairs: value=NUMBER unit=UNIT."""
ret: value=5500 unit=rpm
